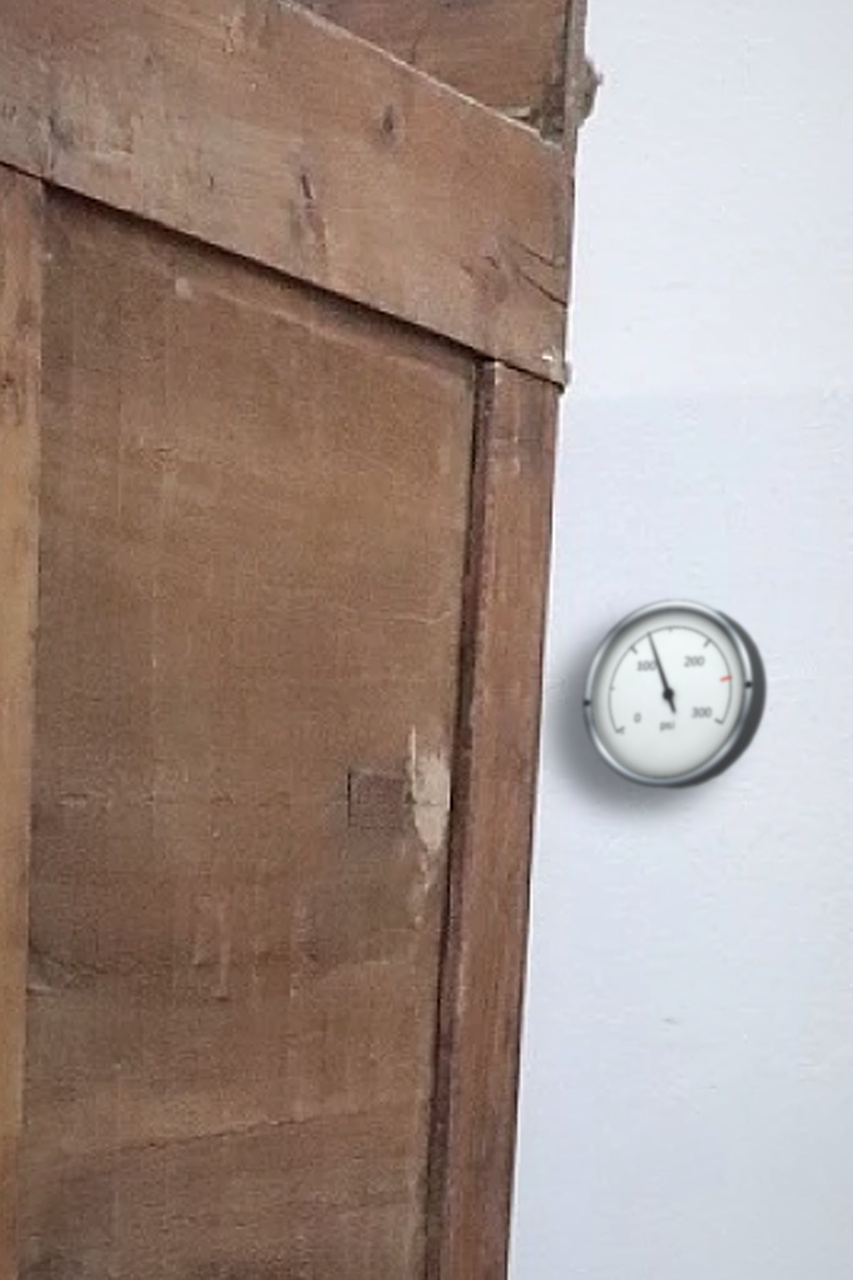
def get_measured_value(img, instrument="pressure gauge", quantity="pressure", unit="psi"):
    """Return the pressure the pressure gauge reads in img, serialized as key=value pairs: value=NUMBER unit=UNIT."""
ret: value=125 unit=psi
